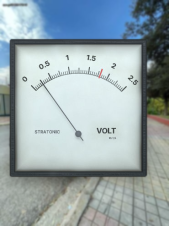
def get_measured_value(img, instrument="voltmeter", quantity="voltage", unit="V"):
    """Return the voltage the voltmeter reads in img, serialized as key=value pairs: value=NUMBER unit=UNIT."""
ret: value=0.25 unit=V
